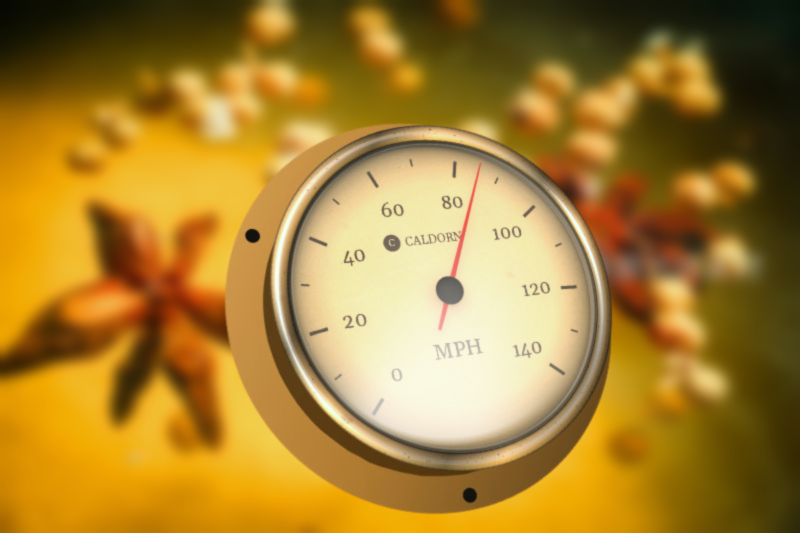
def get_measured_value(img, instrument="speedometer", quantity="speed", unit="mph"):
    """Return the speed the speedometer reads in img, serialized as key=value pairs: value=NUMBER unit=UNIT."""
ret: value=85 unit=mph
